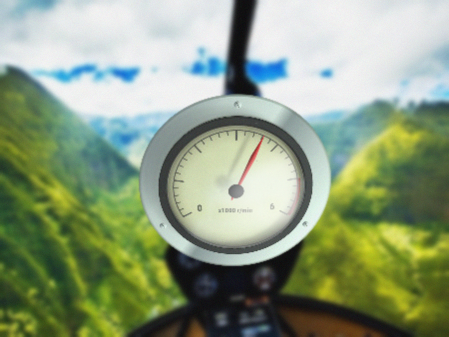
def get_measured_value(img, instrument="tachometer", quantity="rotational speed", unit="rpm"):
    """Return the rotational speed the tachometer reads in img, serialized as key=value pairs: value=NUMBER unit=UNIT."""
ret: value=3600 unit=rpm
